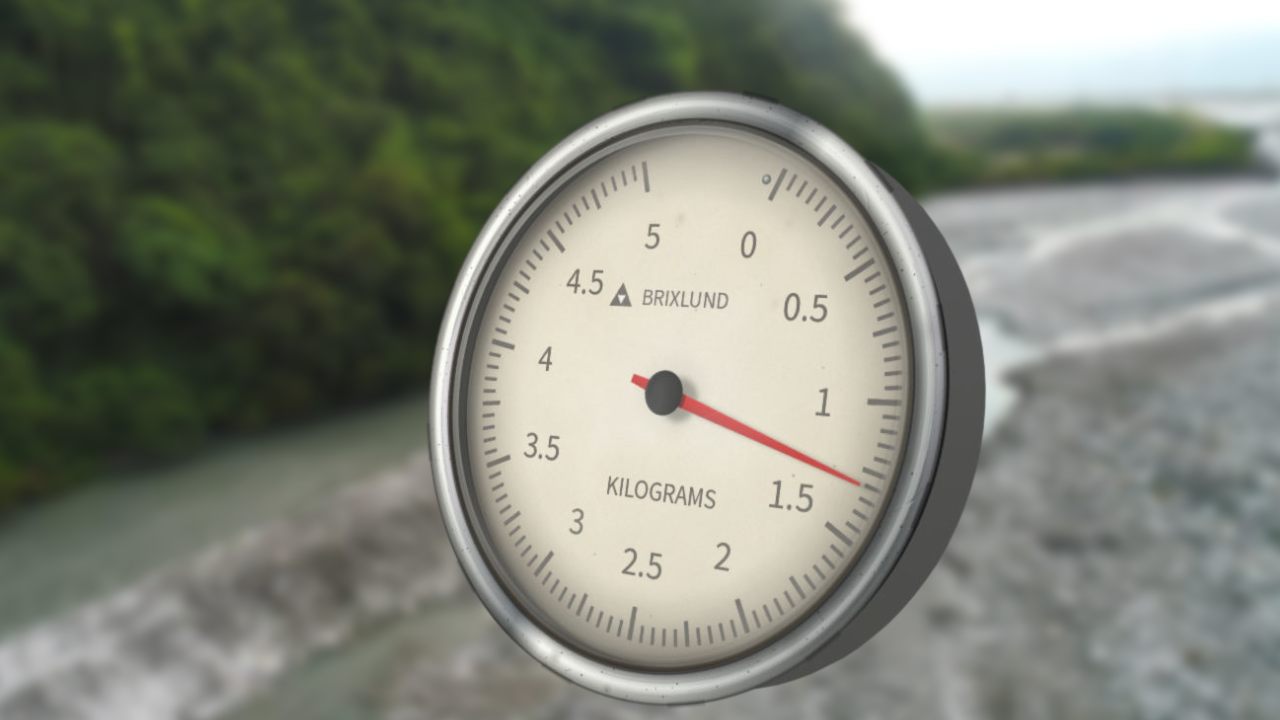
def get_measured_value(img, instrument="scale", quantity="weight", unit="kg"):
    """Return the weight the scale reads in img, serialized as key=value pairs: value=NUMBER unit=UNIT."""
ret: value=1.3 unit=kg
